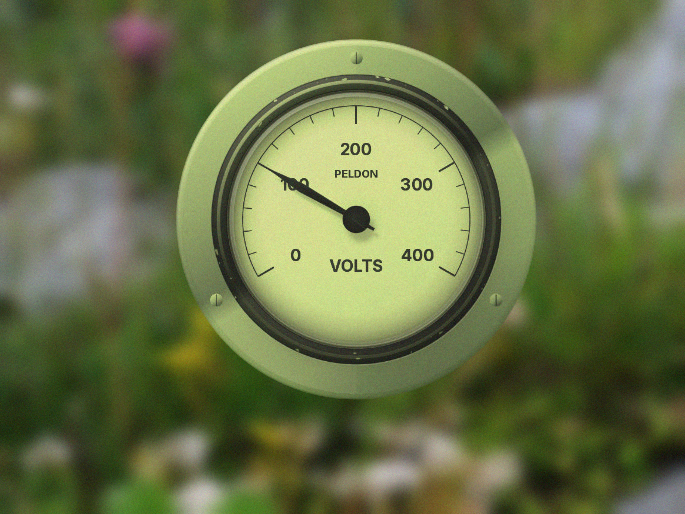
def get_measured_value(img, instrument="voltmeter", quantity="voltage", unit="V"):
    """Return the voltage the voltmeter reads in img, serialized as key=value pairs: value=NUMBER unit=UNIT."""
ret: value=100 unit=V
